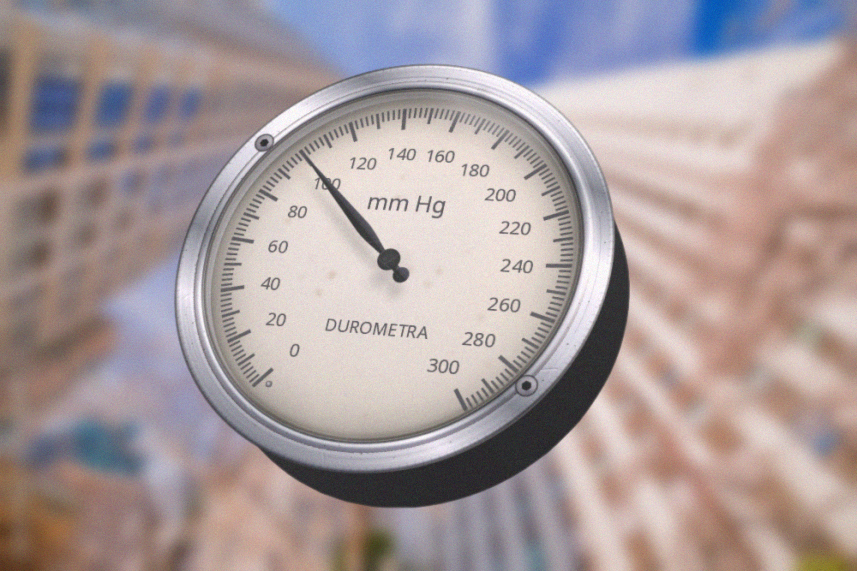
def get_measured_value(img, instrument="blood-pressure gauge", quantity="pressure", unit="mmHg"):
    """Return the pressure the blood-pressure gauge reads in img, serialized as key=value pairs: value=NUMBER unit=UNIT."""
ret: value=100 unit=mmHg
